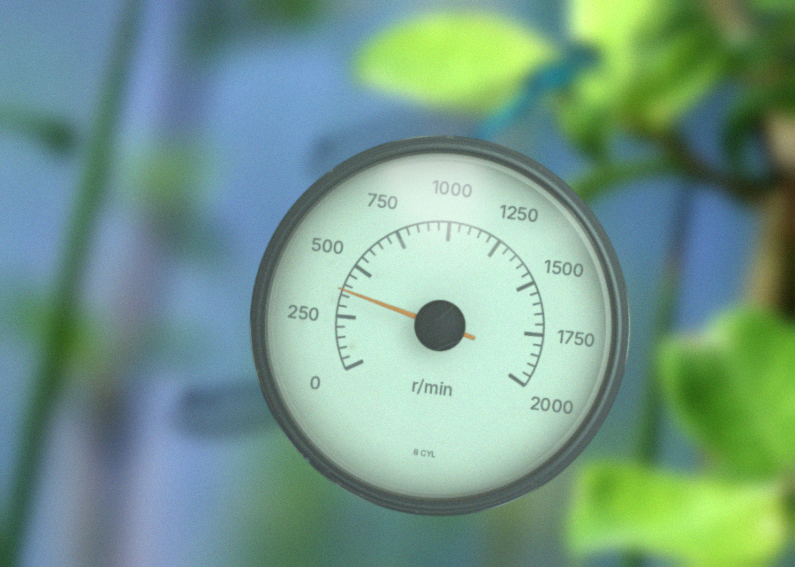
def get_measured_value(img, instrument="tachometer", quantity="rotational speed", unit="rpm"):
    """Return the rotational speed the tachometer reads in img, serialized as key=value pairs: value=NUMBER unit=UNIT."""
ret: value=375 unit=rpm
